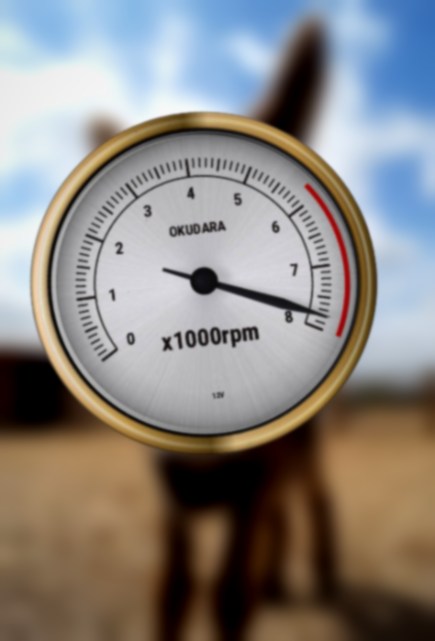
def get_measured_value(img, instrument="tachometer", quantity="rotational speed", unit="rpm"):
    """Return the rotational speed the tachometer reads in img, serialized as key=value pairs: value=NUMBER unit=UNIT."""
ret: value=7800 unit=rpm
